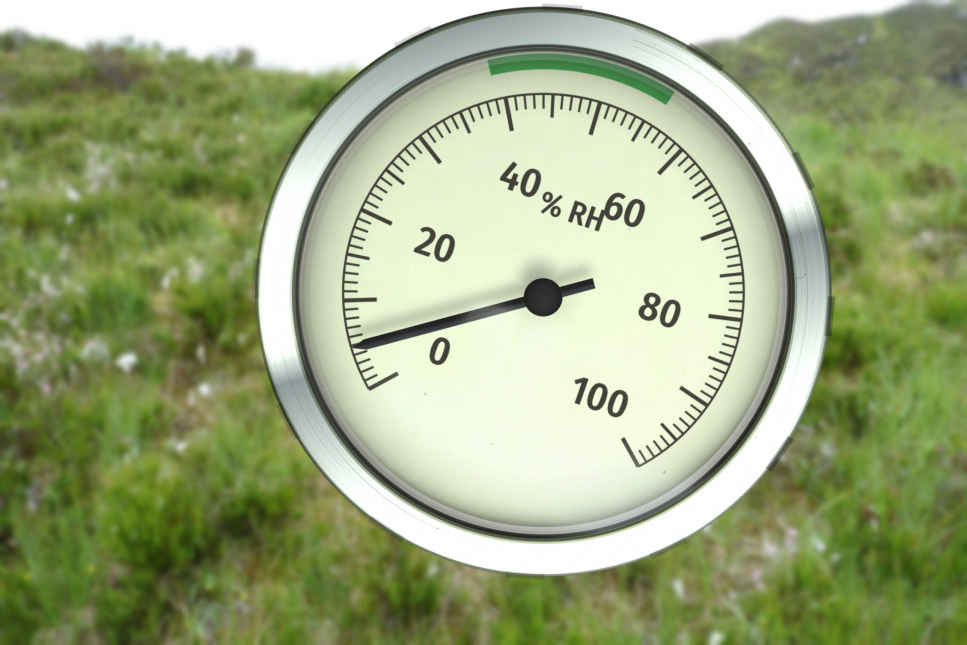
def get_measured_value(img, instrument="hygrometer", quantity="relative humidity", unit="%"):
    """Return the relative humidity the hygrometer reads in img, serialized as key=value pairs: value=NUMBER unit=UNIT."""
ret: value=5 unit=%
